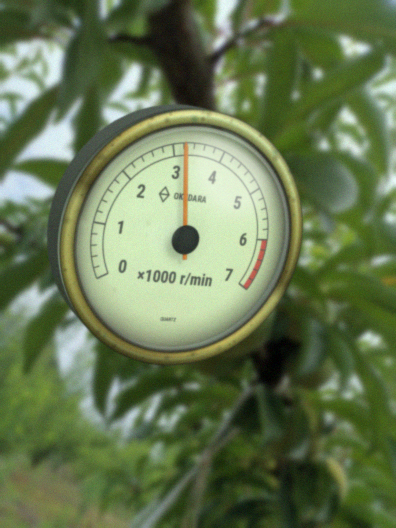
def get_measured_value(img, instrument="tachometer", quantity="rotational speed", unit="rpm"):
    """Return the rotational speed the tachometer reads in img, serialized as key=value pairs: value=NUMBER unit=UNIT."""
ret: value=3200 unit=rpm
